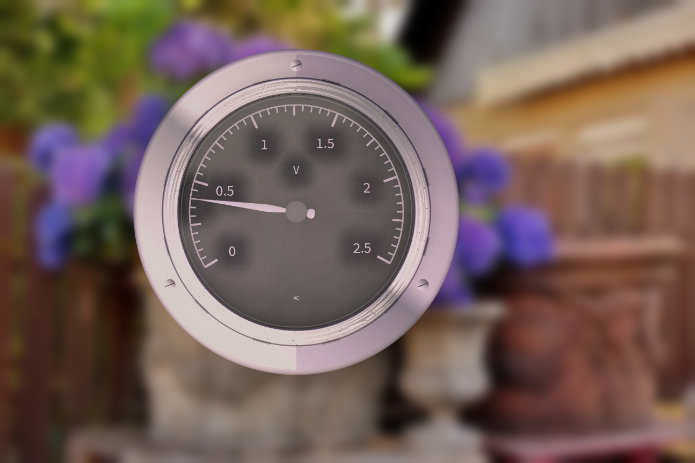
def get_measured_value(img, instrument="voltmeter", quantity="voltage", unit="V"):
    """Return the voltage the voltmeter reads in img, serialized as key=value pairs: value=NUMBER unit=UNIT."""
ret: value=0.4 unit=V
